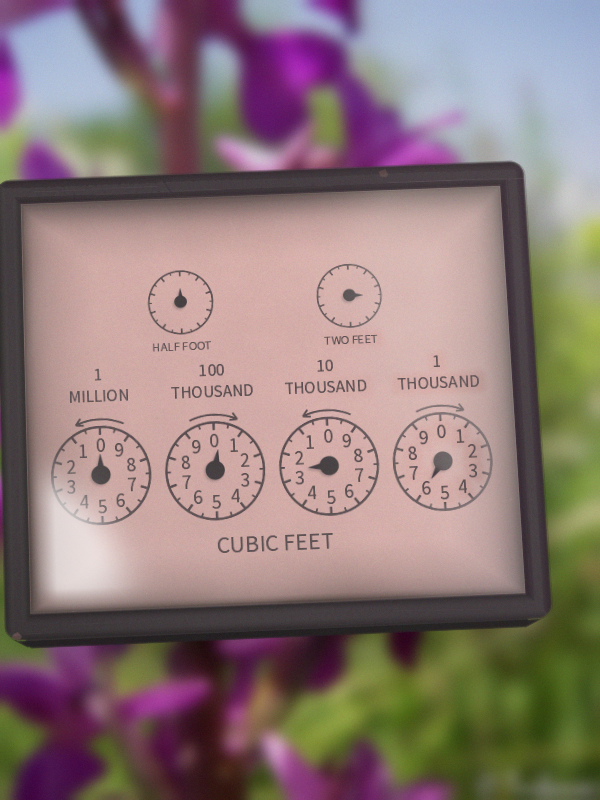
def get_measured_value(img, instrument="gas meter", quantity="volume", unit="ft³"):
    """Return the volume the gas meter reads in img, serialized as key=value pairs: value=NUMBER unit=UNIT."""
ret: value=2600 unit=ft³
